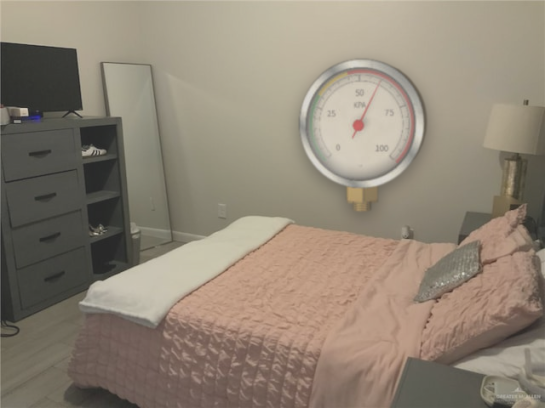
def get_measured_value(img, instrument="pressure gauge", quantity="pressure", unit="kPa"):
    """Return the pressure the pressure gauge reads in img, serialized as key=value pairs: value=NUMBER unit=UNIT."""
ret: value=60 unit=kPa
